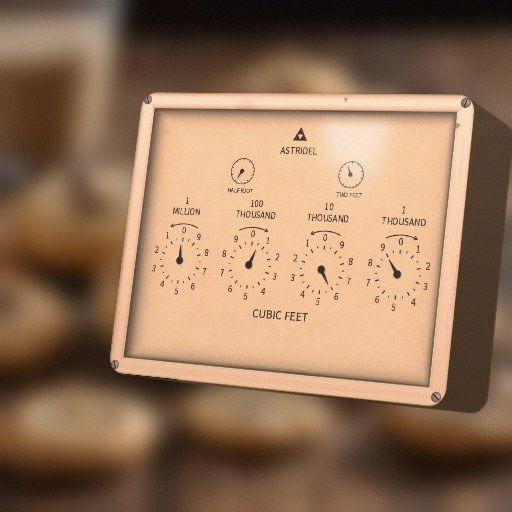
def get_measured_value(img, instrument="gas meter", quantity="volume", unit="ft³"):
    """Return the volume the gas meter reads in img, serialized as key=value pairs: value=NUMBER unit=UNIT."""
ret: value=5900 unit=ft³
